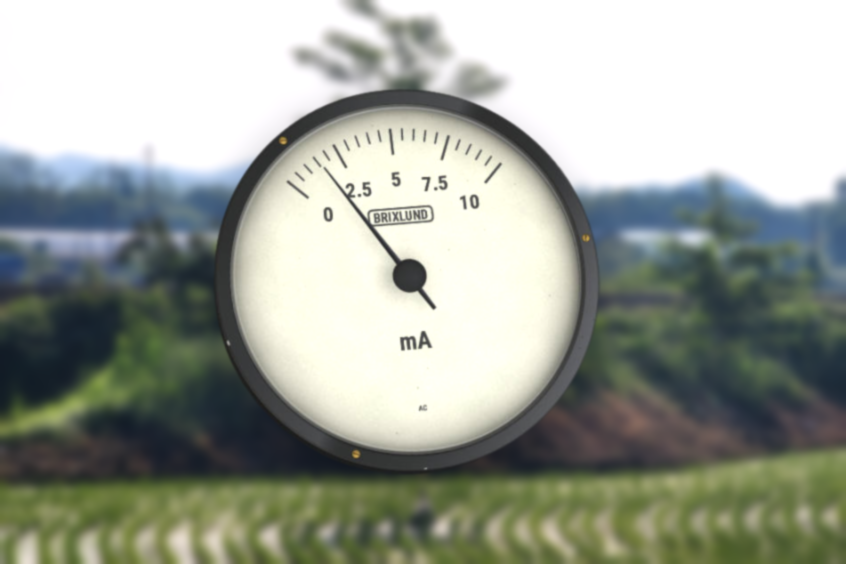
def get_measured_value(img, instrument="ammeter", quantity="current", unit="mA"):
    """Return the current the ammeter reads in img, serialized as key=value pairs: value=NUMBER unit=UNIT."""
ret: value=1.5 unit=mA
